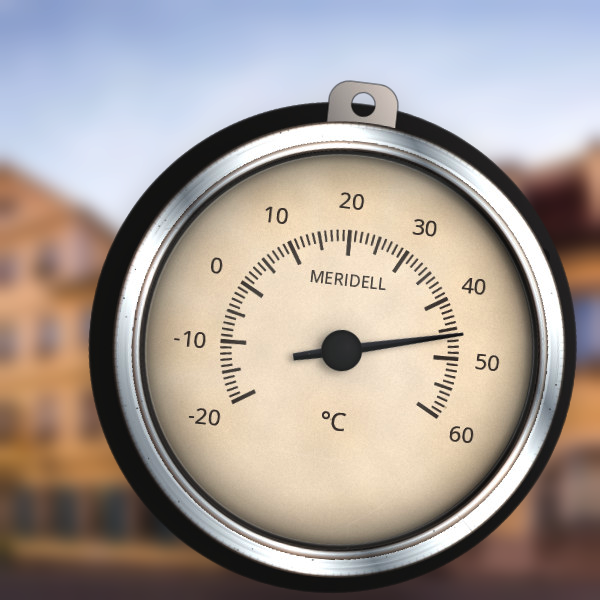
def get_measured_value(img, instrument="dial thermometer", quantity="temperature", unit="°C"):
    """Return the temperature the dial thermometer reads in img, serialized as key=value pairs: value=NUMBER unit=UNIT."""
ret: value=46 unit=°C
